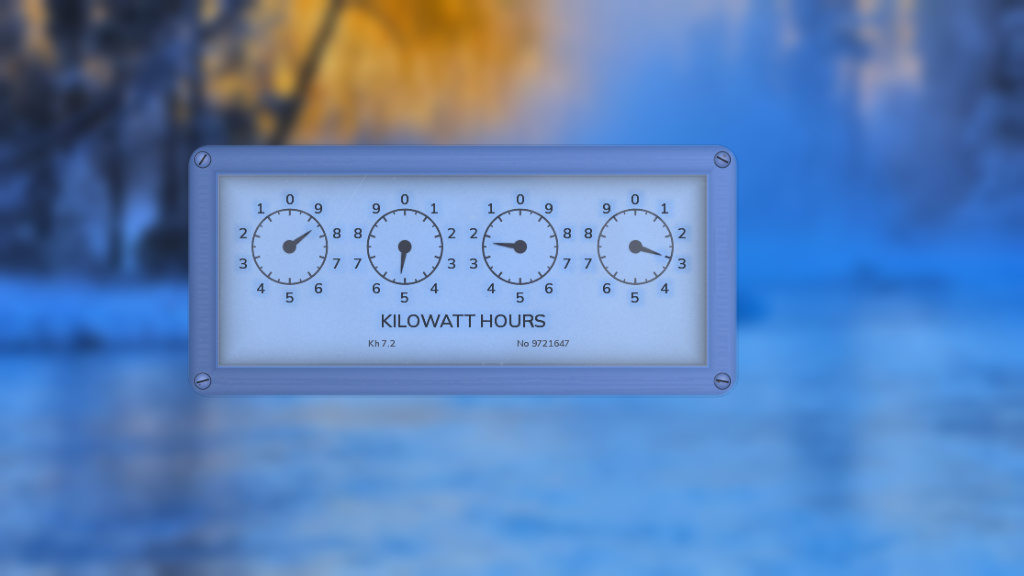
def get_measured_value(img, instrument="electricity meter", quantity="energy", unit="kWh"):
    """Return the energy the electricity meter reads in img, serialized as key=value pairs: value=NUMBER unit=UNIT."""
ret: value=8523 unit=kWh
